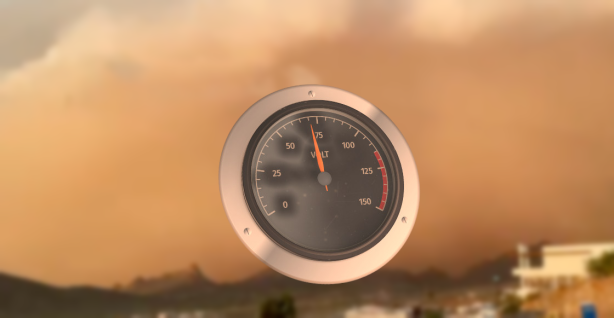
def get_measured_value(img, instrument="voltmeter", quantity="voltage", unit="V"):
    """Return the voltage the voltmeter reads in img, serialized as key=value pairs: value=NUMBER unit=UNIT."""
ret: value=70 unit=V
